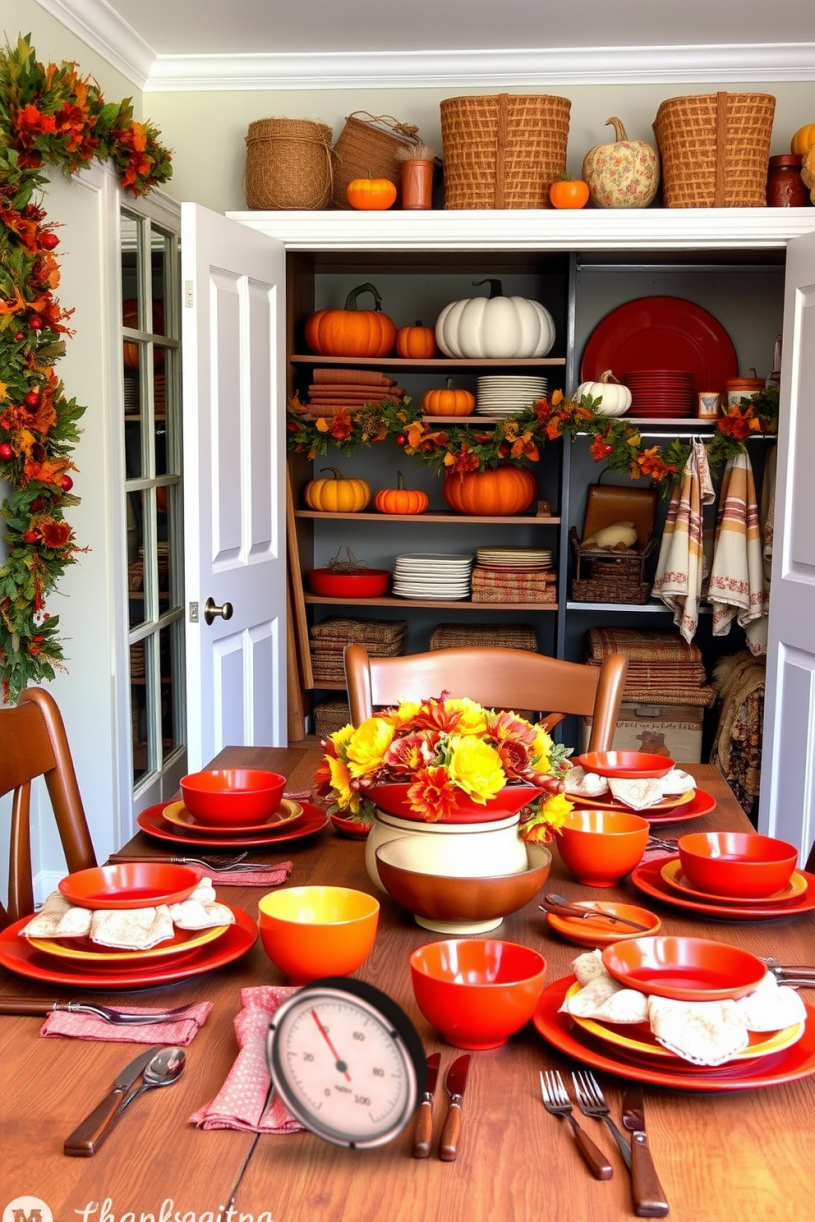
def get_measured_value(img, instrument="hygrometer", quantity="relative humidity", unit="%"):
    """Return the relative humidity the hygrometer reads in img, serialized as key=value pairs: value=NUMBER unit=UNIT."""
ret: value=40 unit=%
